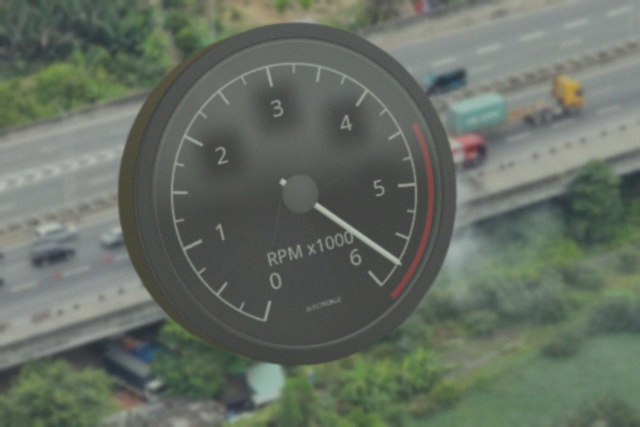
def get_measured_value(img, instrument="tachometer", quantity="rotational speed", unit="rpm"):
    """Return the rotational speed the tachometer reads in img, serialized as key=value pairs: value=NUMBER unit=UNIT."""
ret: value=5750 unit=rpm
